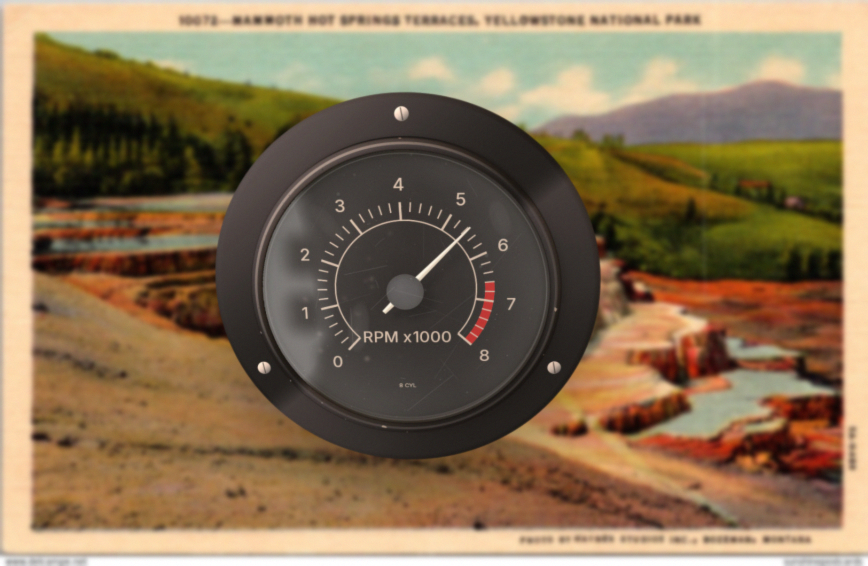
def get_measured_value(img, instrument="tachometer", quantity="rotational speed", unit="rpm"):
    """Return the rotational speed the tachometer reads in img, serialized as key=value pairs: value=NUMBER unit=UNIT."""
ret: value=5400 unit=rpm
